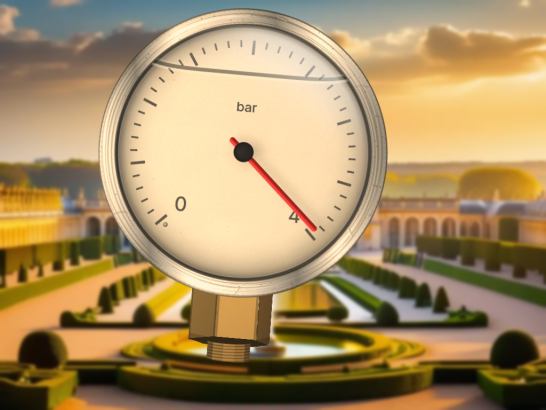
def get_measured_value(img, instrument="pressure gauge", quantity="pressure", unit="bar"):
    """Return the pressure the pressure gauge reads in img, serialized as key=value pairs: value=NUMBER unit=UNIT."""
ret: value=3.95 unit=bar
